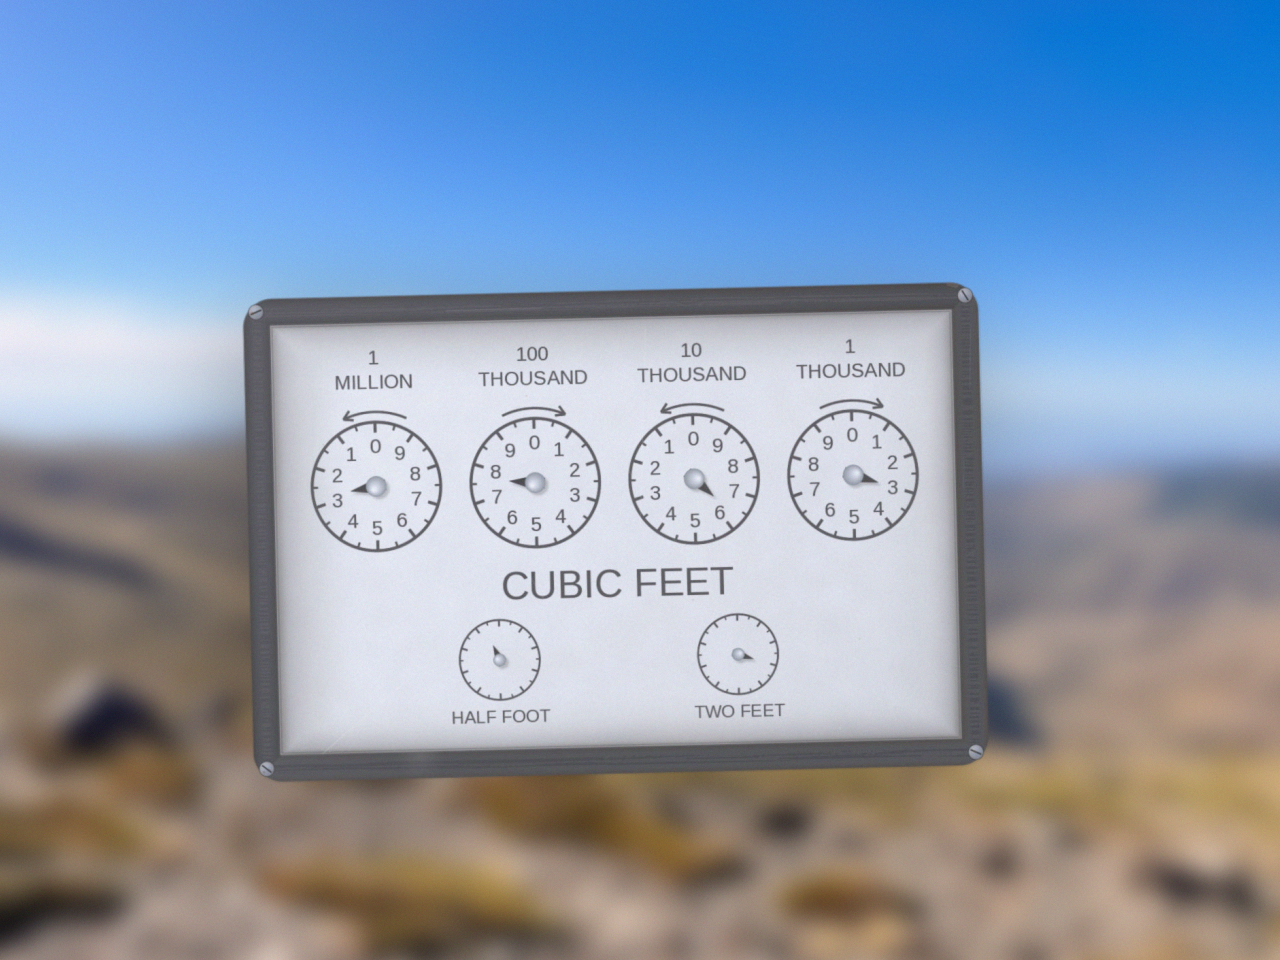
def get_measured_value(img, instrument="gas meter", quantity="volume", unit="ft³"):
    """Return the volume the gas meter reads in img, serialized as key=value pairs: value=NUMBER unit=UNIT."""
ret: value=276300 unit=ft³
